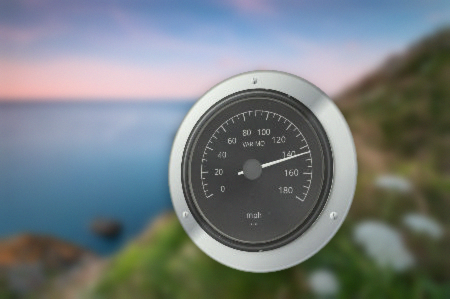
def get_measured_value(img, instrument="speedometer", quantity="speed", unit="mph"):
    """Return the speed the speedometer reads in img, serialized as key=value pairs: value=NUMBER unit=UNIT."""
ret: value=145 unit=mph
